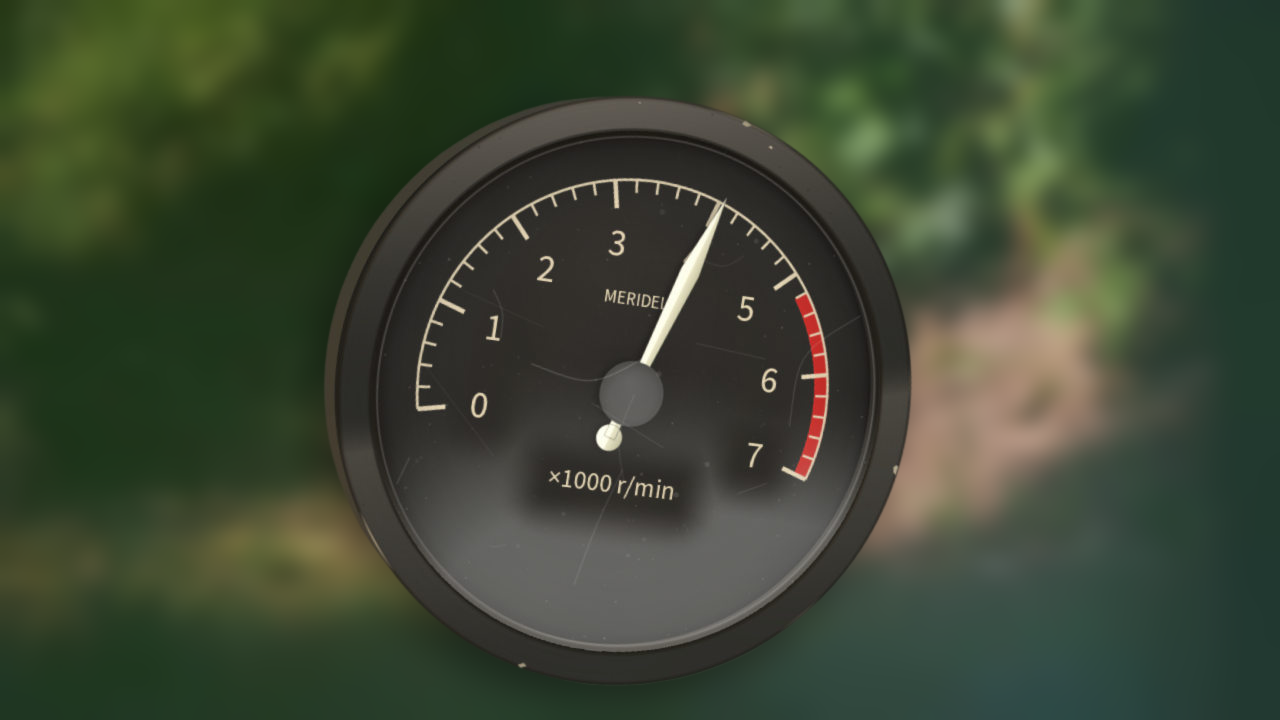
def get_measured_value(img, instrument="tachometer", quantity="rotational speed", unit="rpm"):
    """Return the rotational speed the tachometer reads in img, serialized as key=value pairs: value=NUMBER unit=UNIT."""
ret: value=4000 unit=rpm
